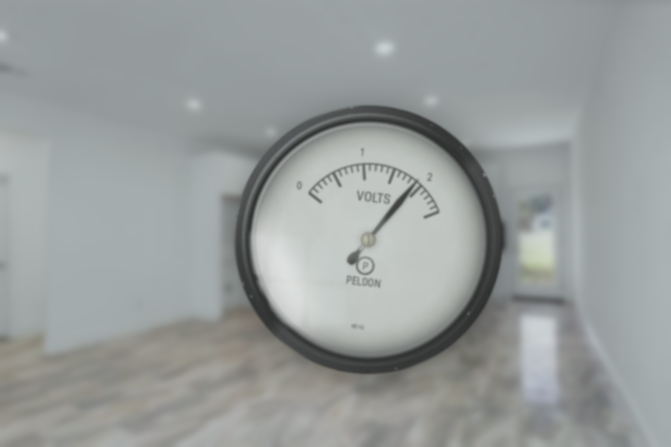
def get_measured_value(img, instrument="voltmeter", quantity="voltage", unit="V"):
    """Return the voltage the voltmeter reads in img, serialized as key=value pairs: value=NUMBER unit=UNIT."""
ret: value=1.9 unit=V
